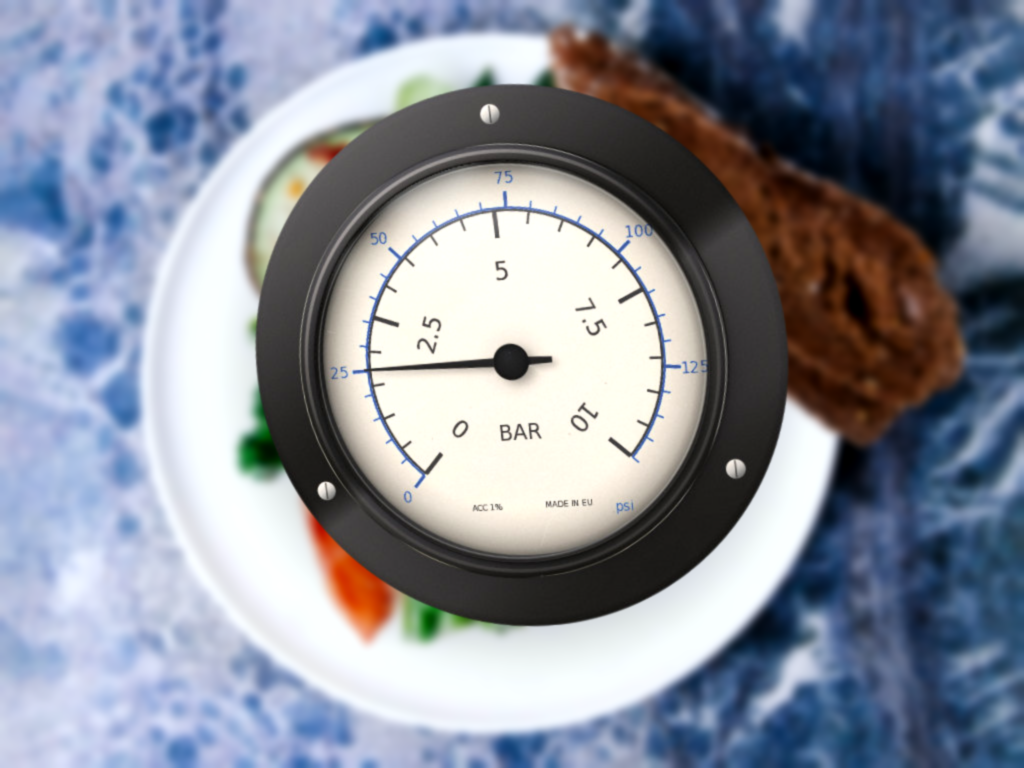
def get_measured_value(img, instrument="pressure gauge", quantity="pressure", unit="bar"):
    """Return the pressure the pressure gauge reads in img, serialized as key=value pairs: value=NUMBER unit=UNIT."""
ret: value=1.75 unit=bar
